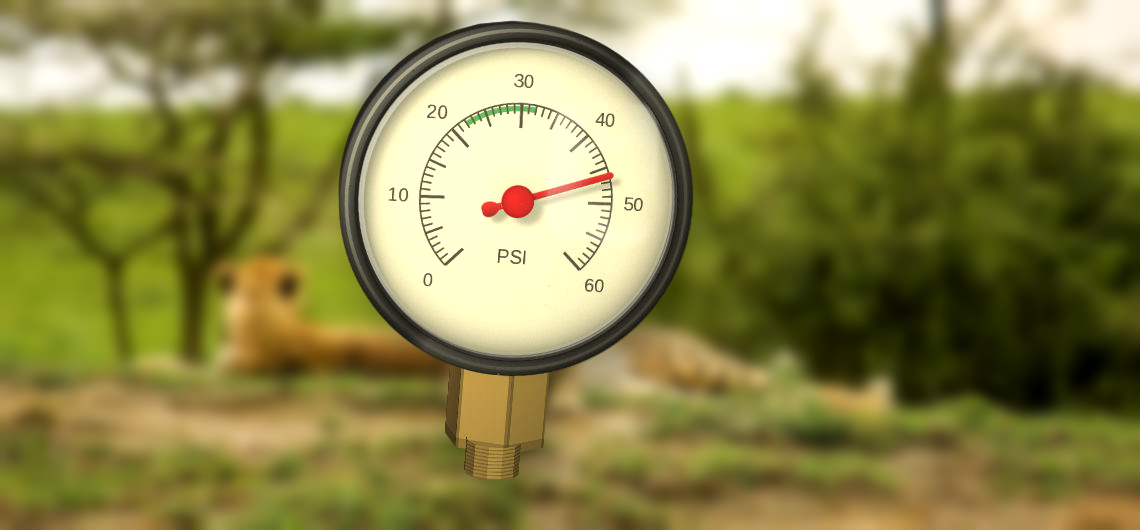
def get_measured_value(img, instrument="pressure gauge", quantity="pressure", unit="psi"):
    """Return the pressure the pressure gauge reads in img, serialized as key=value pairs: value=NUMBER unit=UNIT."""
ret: value=46 unit=psi
